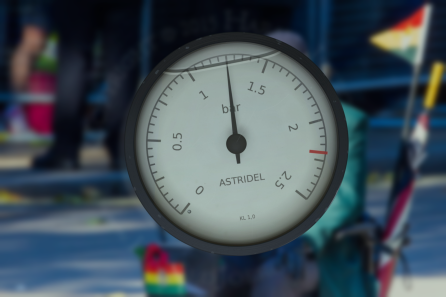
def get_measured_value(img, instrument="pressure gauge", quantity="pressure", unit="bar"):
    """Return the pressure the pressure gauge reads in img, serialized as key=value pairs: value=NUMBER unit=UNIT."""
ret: value=1.25 unit=bar
